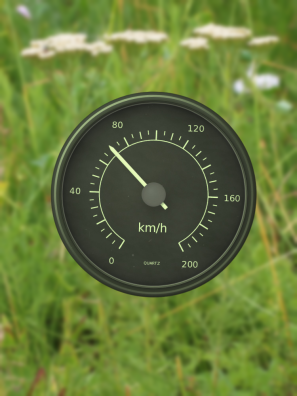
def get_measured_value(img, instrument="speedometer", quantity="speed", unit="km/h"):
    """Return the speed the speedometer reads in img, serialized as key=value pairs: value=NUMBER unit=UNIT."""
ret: value=70 unit=km/h
